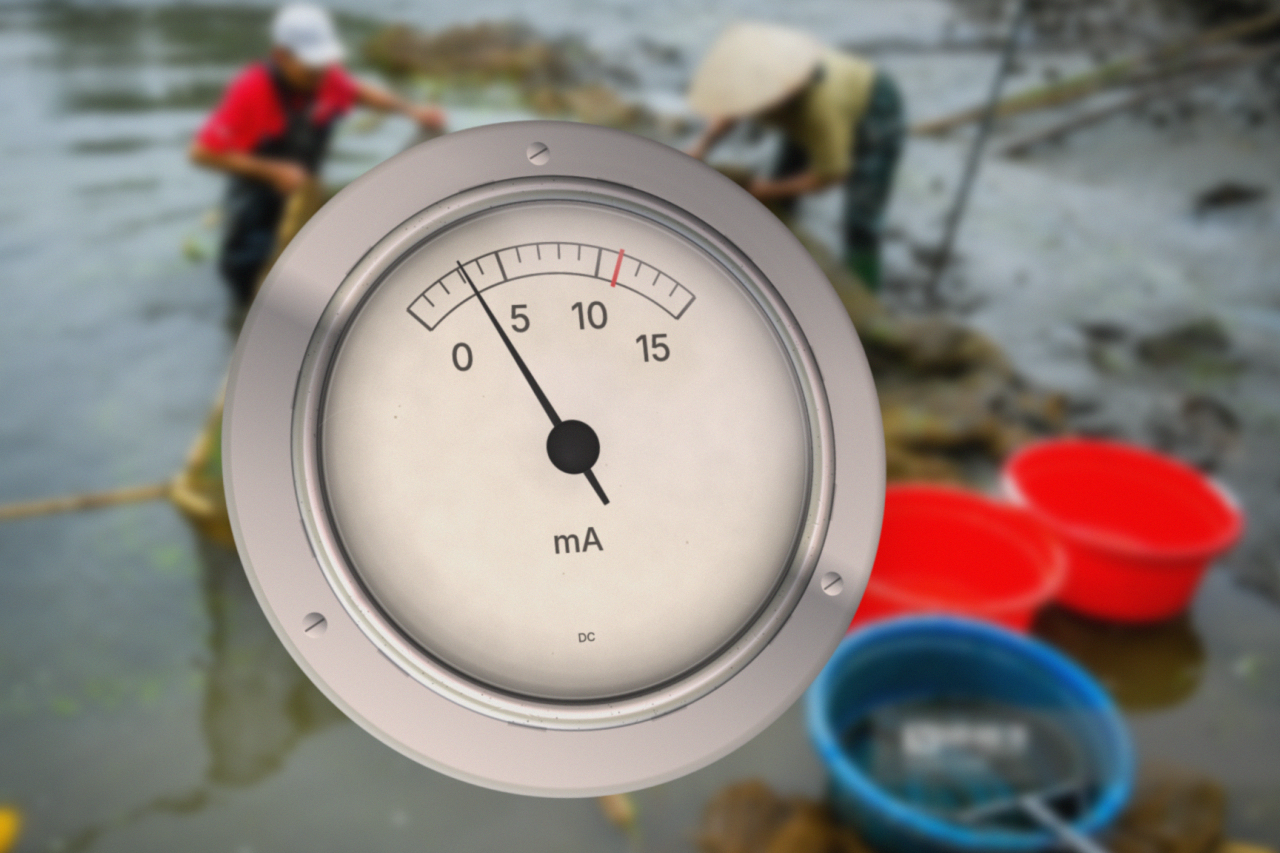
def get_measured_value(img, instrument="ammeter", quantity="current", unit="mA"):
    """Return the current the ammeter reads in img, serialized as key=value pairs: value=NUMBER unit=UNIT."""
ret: value=3 unit=mA
